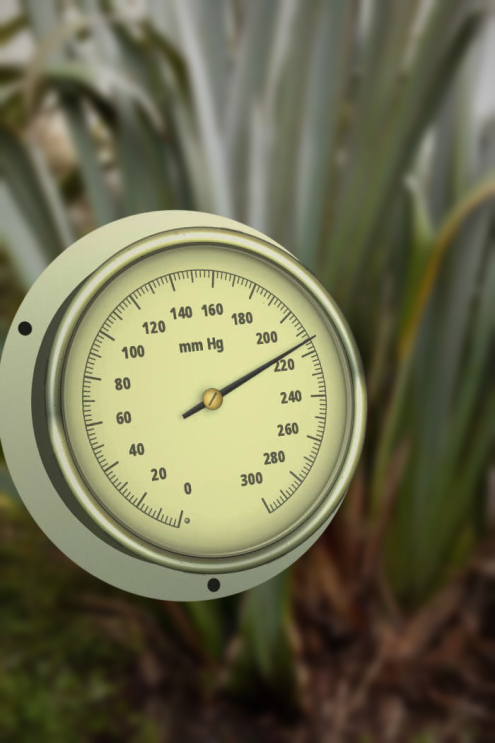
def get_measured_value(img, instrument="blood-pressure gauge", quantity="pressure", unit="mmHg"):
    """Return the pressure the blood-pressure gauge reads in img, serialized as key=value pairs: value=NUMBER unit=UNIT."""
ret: value=214 unit=mmHg
